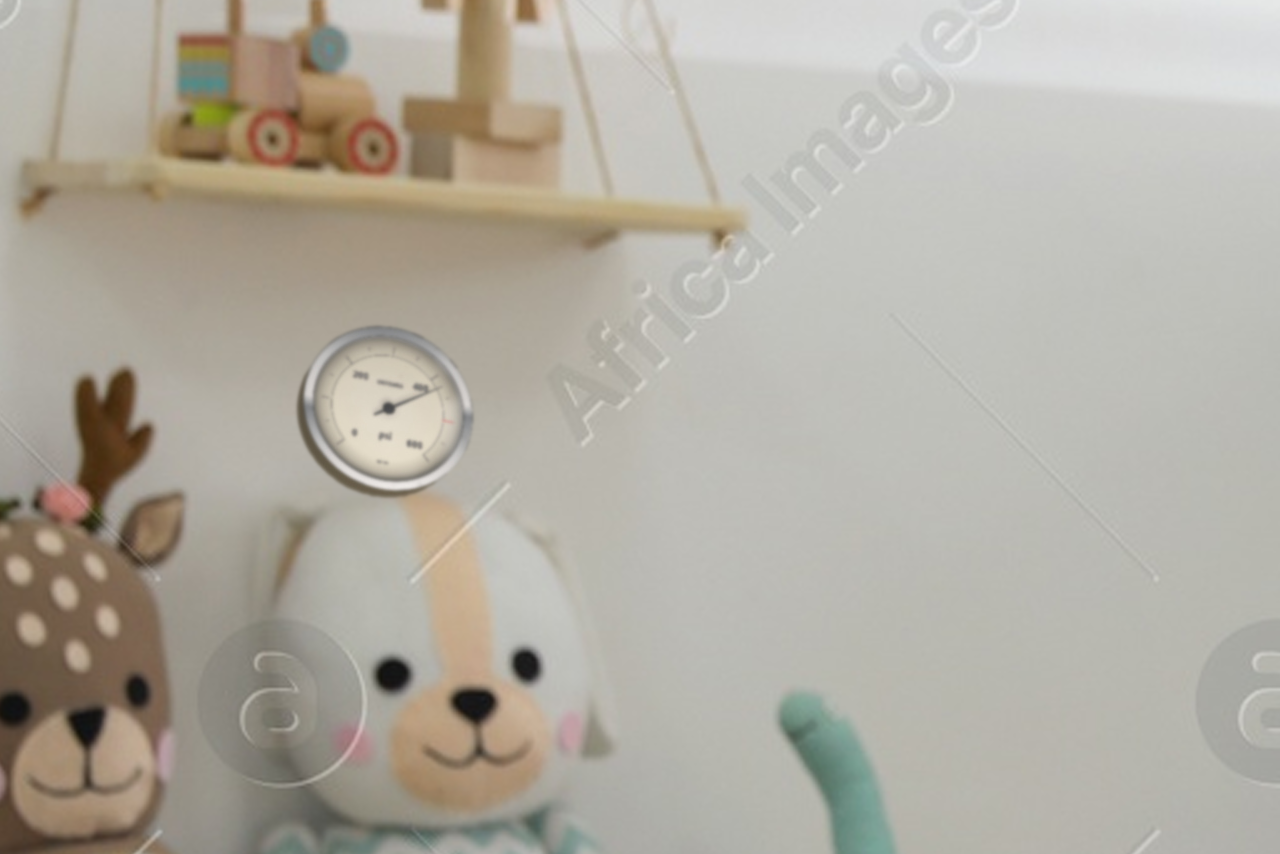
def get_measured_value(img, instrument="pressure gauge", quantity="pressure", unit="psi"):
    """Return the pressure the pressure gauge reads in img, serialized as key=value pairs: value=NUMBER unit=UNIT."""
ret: value=425 unit=psi
